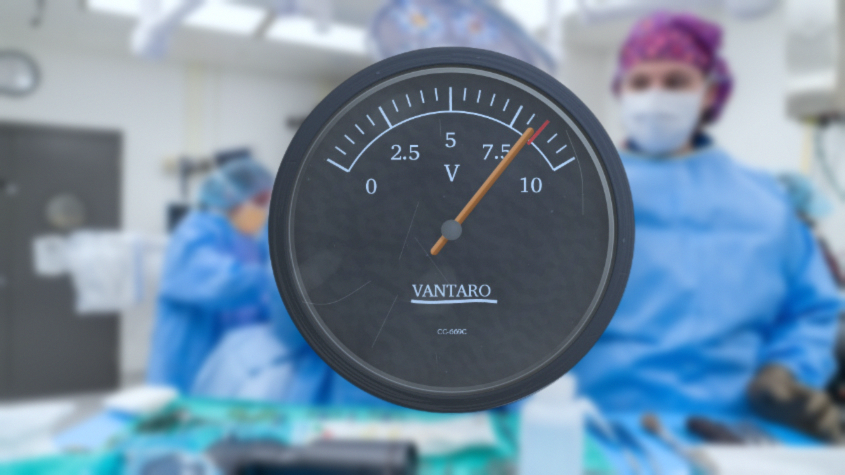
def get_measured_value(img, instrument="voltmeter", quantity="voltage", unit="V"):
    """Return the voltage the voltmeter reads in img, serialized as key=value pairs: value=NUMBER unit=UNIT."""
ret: value=8.25 unit=V
